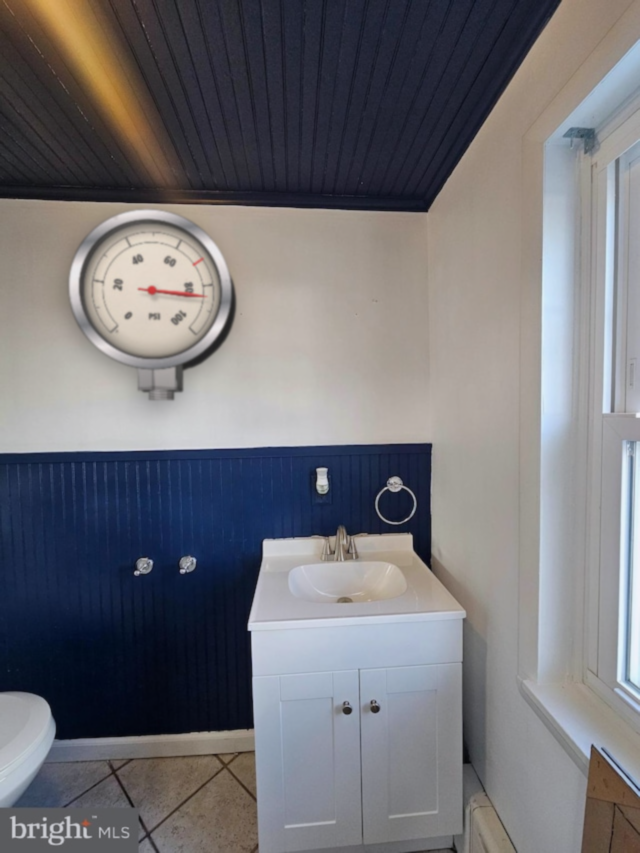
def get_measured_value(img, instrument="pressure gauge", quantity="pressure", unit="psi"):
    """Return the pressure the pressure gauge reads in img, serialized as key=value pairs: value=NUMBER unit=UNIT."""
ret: value=85 unit=psi
